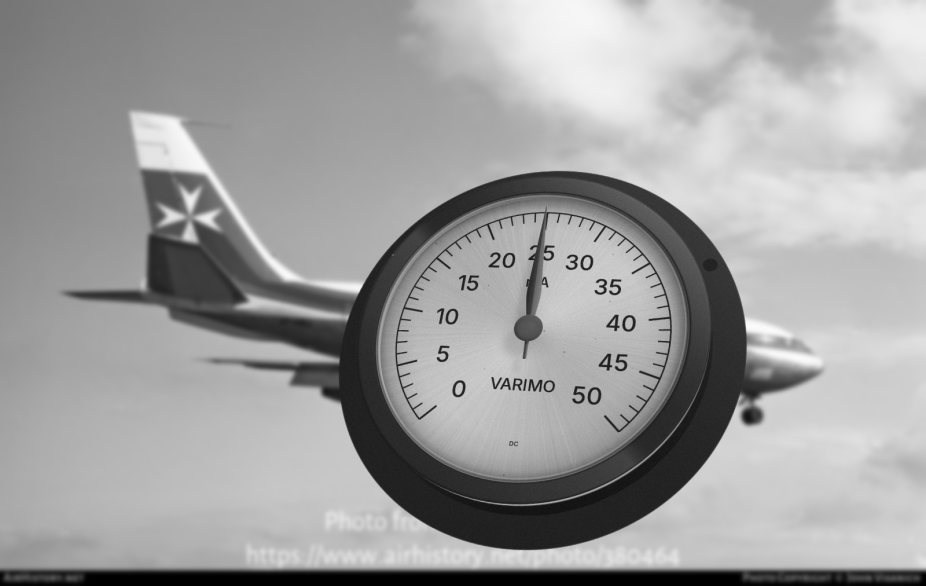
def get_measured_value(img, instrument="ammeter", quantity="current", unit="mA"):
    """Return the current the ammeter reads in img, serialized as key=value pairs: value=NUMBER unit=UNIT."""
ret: value=25 unit=mA
